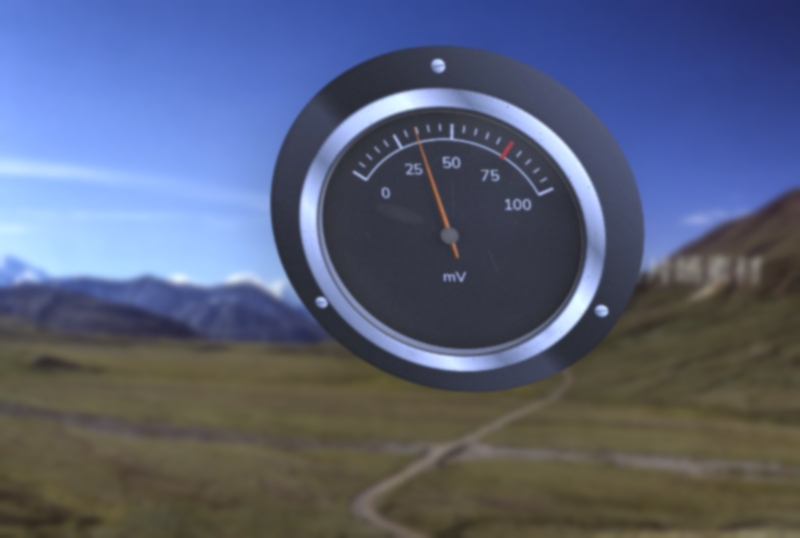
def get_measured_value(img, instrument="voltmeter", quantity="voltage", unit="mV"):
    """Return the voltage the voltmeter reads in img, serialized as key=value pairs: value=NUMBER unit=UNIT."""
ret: value=35 unit=mV
